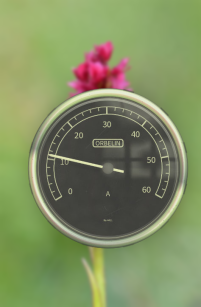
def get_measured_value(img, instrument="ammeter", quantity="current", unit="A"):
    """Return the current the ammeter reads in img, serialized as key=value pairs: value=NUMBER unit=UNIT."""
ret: value=11 unit=A
